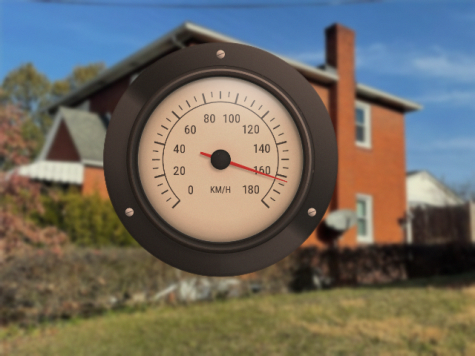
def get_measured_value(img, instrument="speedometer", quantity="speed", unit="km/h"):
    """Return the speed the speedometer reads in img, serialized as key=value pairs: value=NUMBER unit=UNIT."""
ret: value=162.5 unit=km/h
